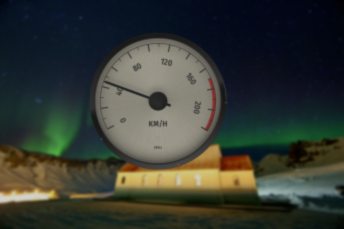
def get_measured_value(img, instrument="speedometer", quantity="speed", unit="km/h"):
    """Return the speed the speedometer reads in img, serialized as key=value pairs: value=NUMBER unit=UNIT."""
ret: value=45 unit=km/h
